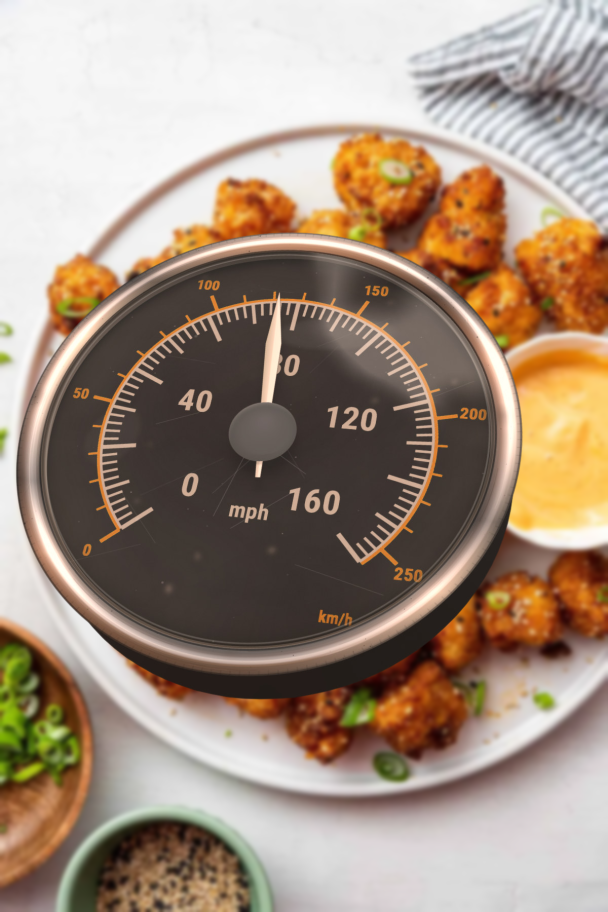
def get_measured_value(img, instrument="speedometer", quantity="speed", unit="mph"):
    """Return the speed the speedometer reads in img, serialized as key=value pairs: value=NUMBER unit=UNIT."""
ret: value=76 unit=mph
